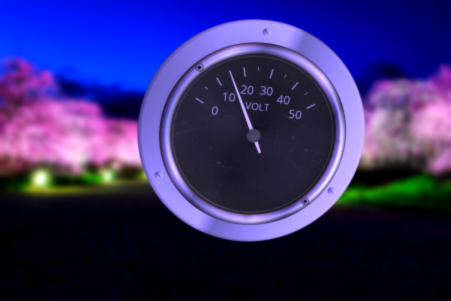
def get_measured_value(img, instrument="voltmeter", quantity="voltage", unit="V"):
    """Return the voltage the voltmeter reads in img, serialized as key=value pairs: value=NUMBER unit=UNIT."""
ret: value=15 unit=V
